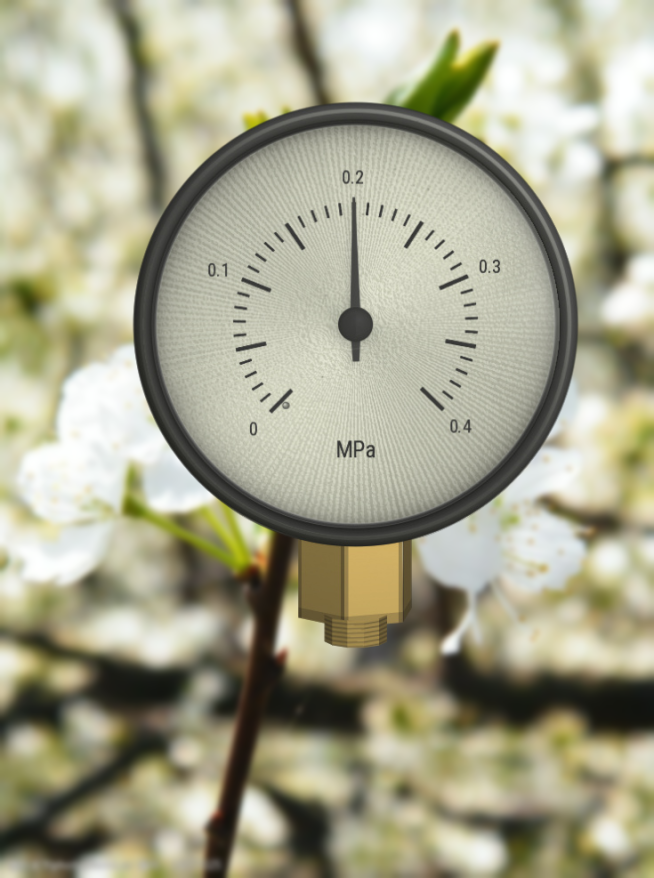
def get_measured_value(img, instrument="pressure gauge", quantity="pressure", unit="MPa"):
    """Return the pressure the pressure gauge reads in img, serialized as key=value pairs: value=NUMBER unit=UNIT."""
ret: value=0.2 unit=MPa
